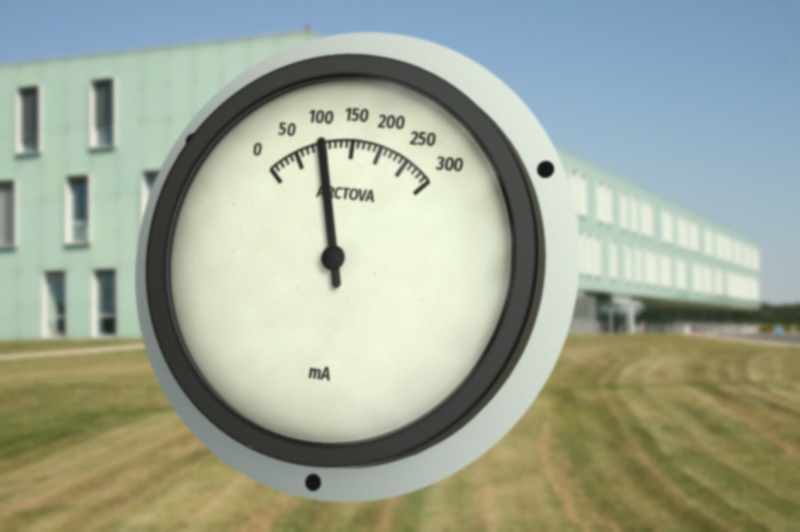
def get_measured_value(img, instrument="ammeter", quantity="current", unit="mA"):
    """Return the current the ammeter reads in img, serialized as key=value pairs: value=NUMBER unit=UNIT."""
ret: value=100 unit=mA
